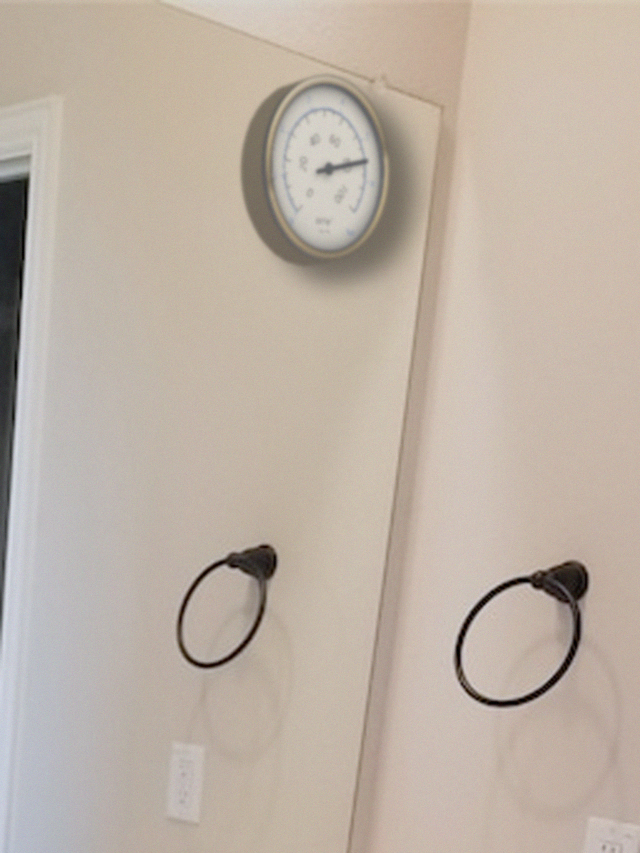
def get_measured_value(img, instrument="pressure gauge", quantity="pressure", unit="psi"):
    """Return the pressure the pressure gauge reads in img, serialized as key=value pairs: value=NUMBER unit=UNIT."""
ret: value=80 unit=psi
